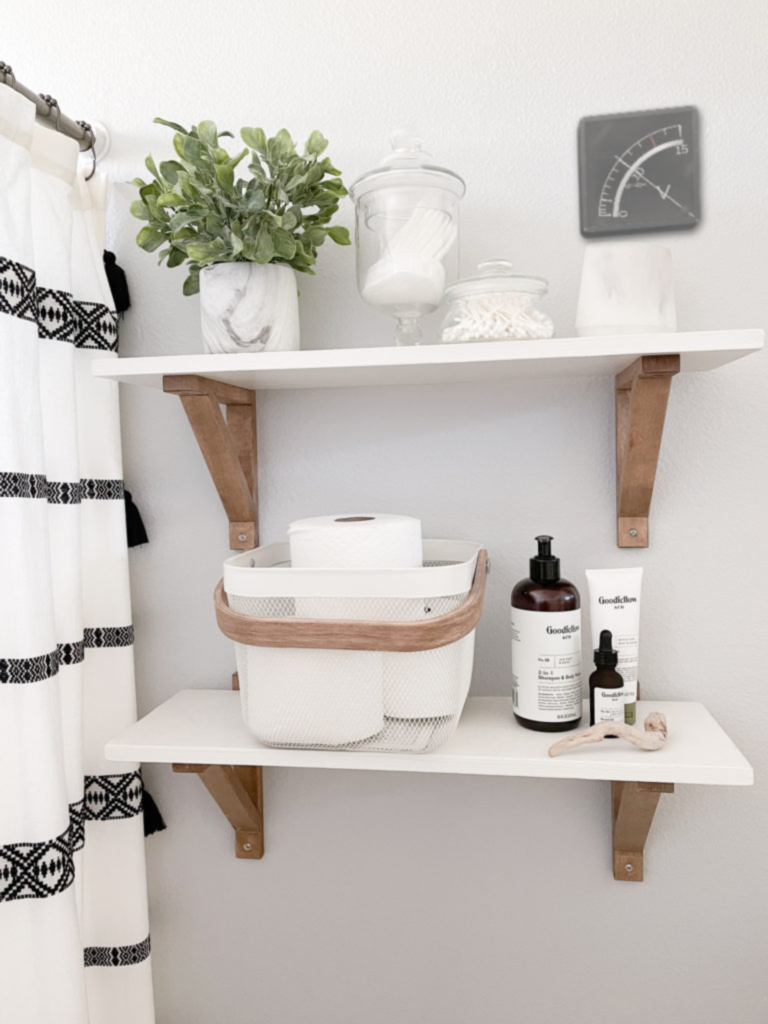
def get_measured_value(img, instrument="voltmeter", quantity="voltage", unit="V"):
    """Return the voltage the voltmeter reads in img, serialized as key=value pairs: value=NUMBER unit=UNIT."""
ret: value=10 unit=V
